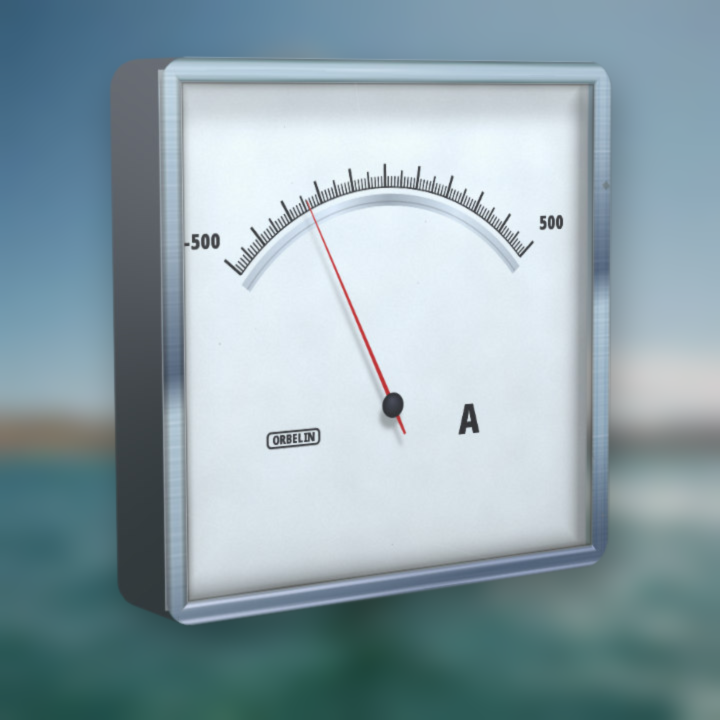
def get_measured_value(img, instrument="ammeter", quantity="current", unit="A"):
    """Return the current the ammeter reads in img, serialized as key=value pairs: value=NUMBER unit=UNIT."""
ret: value=-250 unit=A
